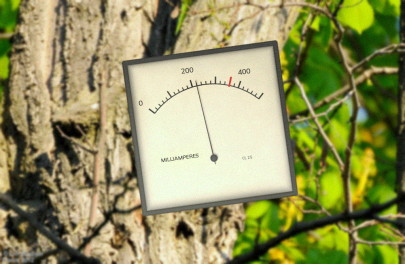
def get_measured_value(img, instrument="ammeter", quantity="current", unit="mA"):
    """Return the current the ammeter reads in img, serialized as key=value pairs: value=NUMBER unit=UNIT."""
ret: value=220 unit=mA
